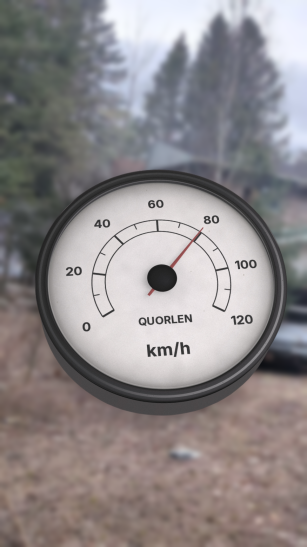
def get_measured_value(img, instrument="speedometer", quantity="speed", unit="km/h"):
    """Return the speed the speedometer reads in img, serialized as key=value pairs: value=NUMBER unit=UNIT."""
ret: value=80 unit=km/h
